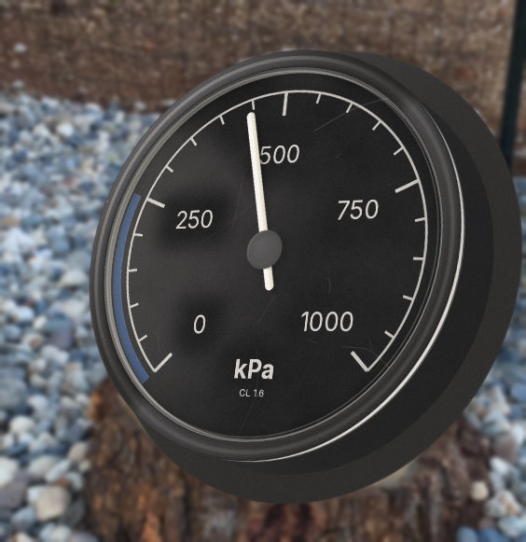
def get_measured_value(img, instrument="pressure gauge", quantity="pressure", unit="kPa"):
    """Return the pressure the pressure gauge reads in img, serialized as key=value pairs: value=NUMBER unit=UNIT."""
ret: value=450 unit=kPa
